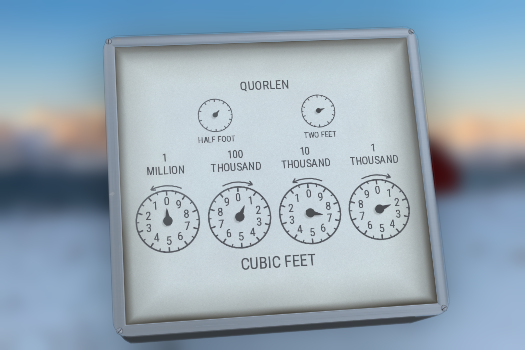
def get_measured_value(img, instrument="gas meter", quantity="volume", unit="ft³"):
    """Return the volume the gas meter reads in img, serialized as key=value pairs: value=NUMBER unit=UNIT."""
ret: value=7200 unit=ft³
